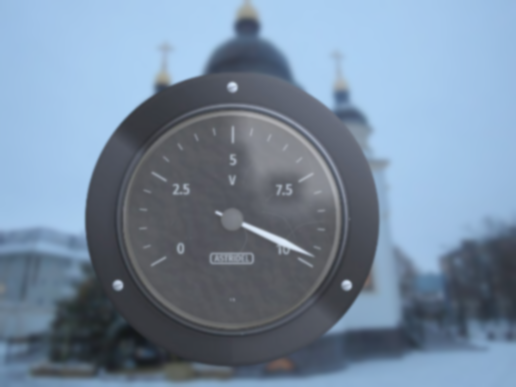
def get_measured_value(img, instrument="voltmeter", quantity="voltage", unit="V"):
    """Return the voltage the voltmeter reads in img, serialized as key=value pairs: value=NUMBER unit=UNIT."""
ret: value=9.75 unit=V
